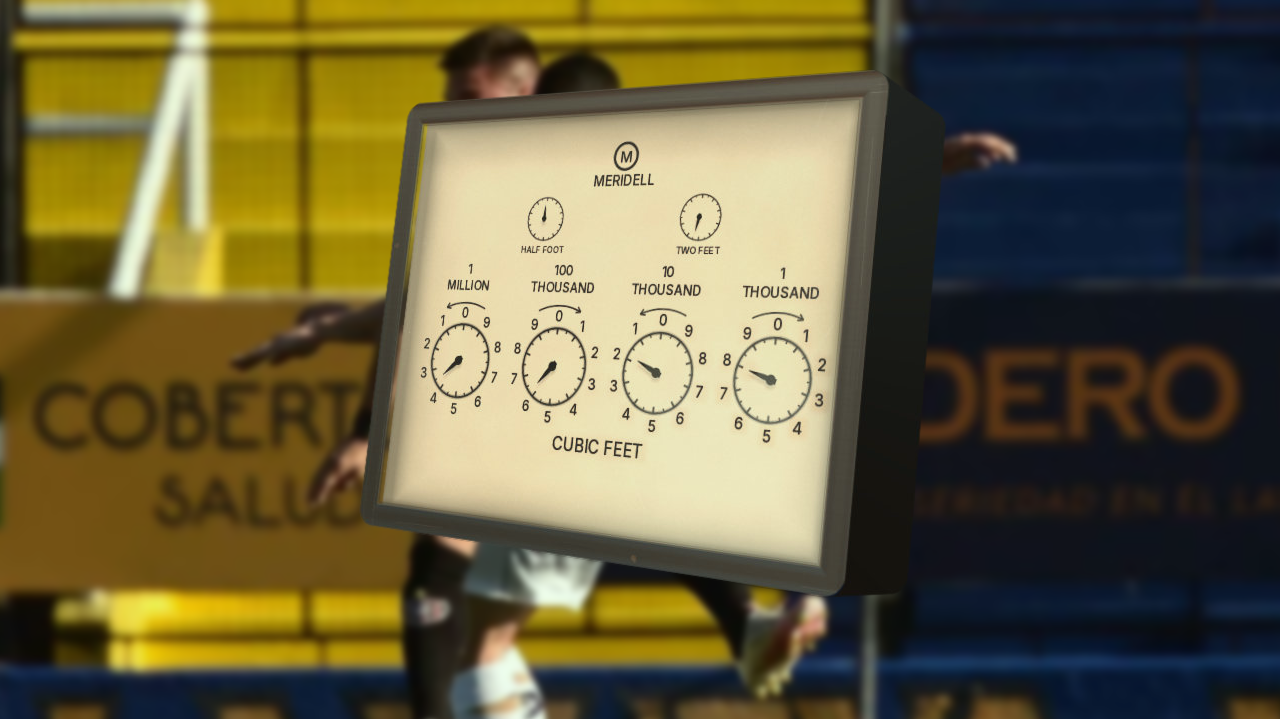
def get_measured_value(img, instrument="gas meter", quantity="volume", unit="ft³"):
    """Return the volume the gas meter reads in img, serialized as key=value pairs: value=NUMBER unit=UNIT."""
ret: value=361800 unit=ft³
